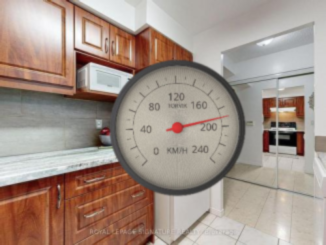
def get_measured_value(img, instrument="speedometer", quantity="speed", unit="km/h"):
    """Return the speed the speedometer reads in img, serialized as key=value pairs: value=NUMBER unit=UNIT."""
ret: value=190 unit=km/h
